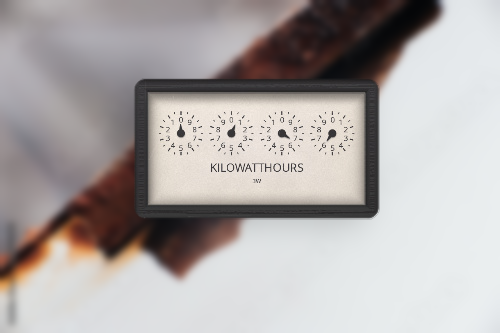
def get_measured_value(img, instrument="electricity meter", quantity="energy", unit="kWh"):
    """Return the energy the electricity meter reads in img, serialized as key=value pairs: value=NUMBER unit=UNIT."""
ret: value=66 unit=kWh
